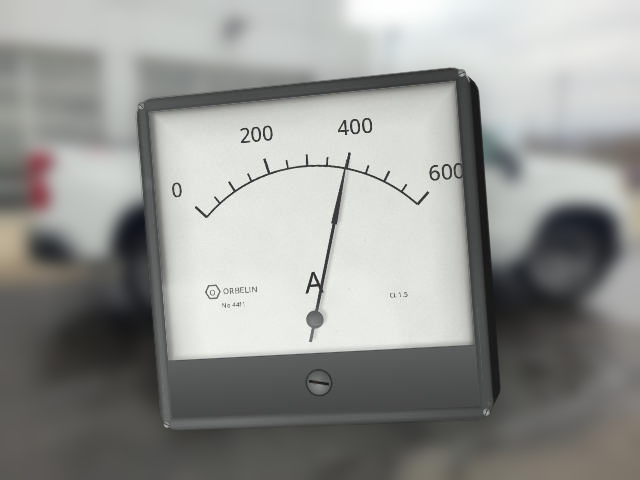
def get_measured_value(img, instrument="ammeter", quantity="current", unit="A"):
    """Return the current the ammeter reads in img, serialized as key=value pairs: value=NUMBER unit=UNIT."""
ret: value=400 unit=A
